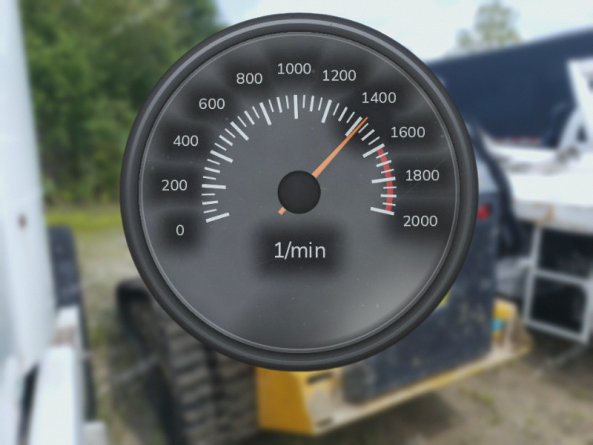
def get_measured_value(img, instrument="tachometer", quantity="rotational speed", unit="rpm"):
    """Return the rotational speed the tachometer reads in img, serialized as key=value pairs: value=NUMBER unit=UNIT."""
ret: value=1425 unit=rpm
